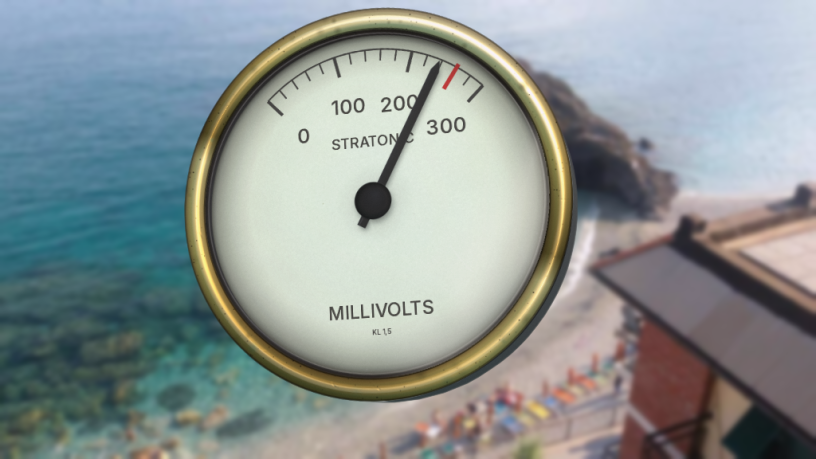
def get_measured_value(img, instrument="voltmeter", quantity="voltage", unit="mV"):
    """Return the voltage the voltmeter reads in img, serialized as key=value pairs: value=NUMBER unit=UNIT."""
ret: value=240 unit=mV
